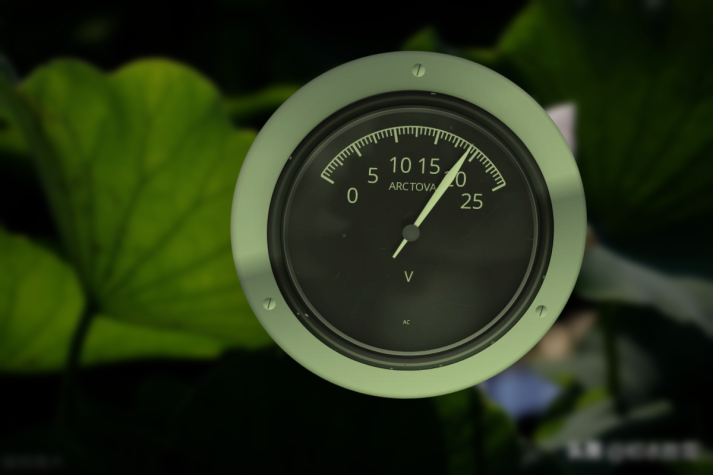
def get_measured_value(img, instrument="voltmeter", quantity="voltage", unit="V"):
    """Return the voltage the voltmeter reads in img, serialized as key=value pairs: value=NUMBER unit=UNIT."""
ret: value=19 unit=V
